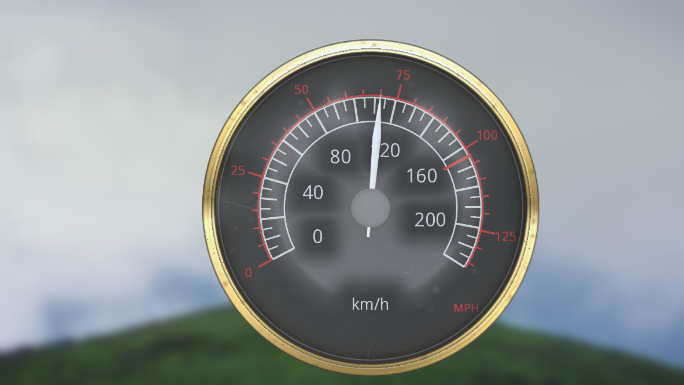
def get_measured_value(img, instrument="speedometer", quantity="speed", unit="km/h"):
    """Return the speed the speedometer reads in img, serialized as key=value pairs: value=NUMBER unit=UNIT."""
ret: value=112.5 unit=km/h
